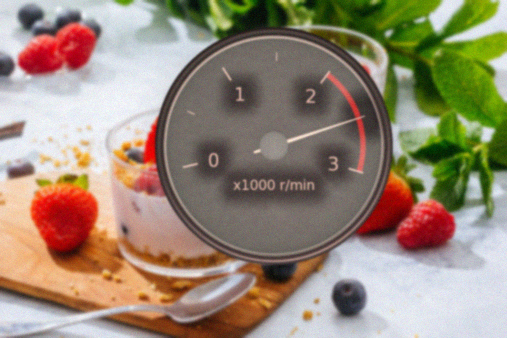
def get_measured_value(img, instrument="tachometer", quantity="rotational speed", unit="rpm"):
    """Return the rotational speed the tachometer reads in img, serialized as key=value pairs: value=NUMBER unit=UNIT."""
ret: value=2500 unit=rpm
